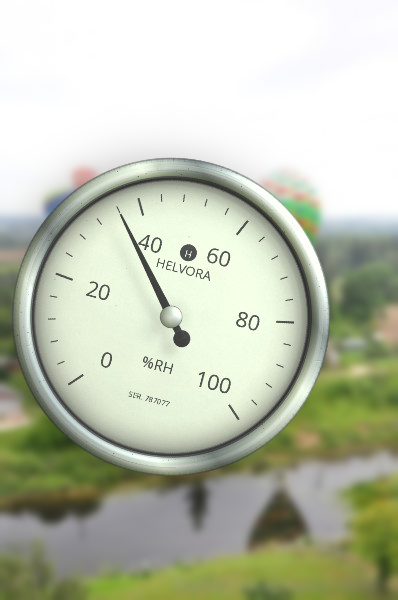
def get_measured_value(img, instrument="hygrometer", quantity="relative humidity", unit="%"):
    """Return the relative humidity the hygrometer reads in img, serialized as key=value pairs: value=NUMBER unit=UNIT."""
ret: value=36 unit=%
